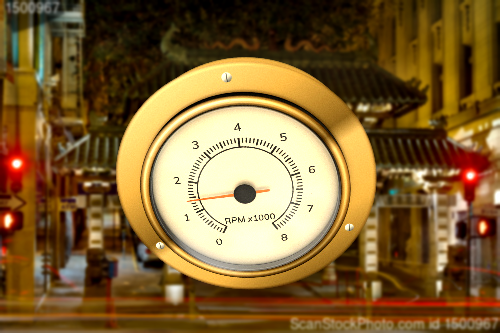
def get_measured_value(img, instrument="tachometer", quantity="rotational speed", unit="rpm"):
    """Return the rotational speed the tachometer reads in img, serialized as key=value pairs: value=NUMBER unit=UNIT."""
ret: value=1500 unit=rpm
